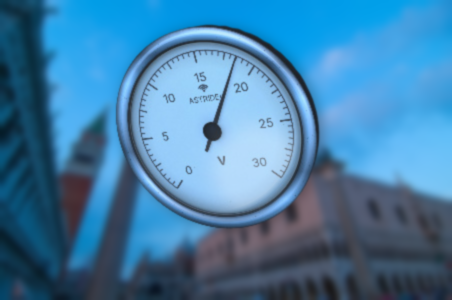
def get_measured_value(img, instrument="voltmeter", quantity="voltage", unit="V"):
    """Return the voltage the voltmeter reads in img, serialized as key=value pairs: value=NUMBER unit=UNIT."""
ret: value=18.5 unit=V
